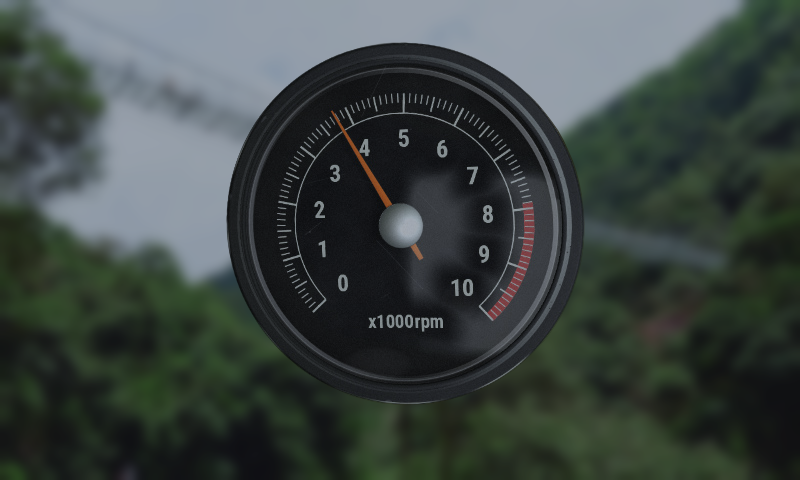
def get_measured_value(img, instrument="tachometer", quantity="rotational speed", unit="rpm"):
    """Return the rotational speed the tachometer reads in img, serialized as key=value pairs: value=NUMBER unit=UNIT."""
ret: value=3800 unit=rpm
